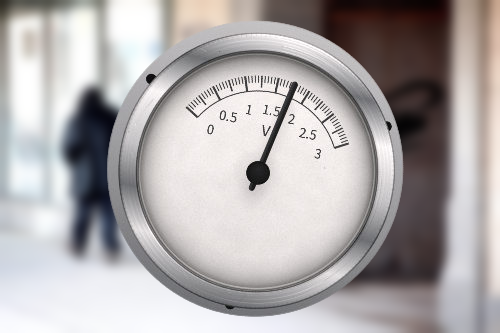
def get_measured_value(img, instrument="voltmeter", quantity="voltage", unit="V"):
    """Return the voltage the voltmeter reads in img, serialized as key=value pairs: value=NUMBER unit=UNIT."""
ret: value=1.75 unit=V
